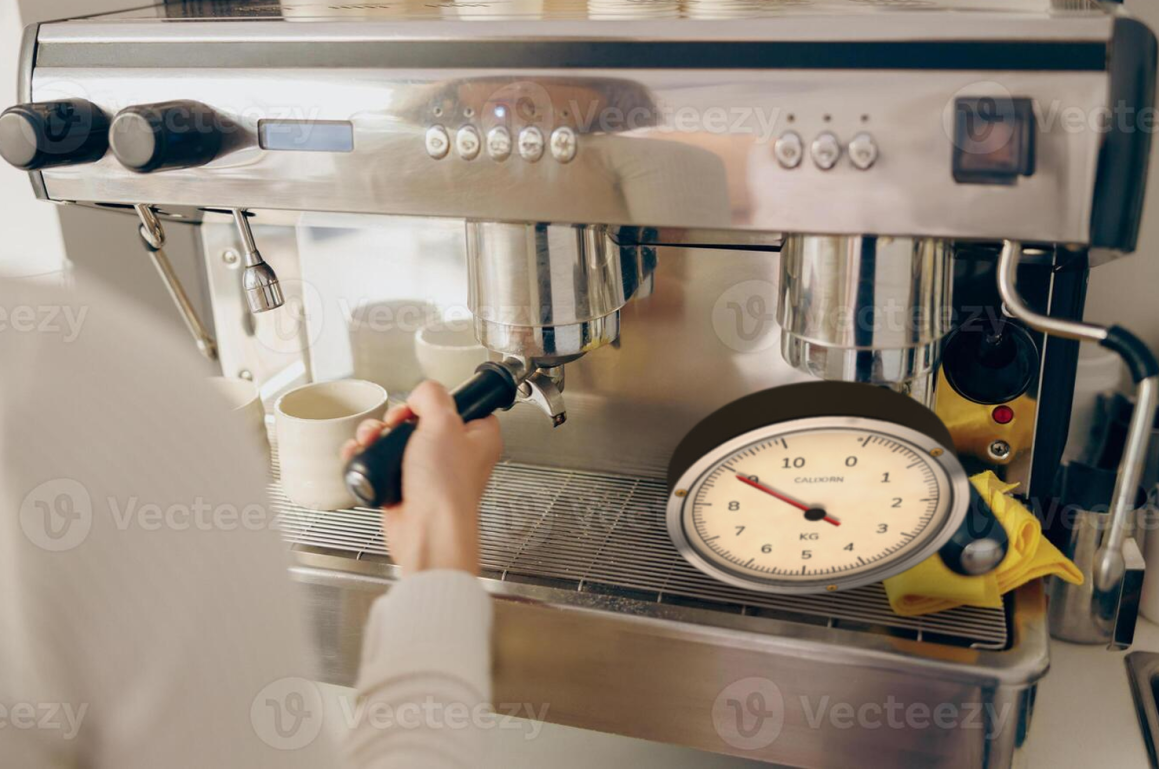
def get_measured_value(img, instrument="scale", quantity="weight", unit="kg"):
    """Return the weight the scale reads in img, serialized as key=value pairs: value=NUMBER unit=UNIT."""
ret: value=9 unit=kg
